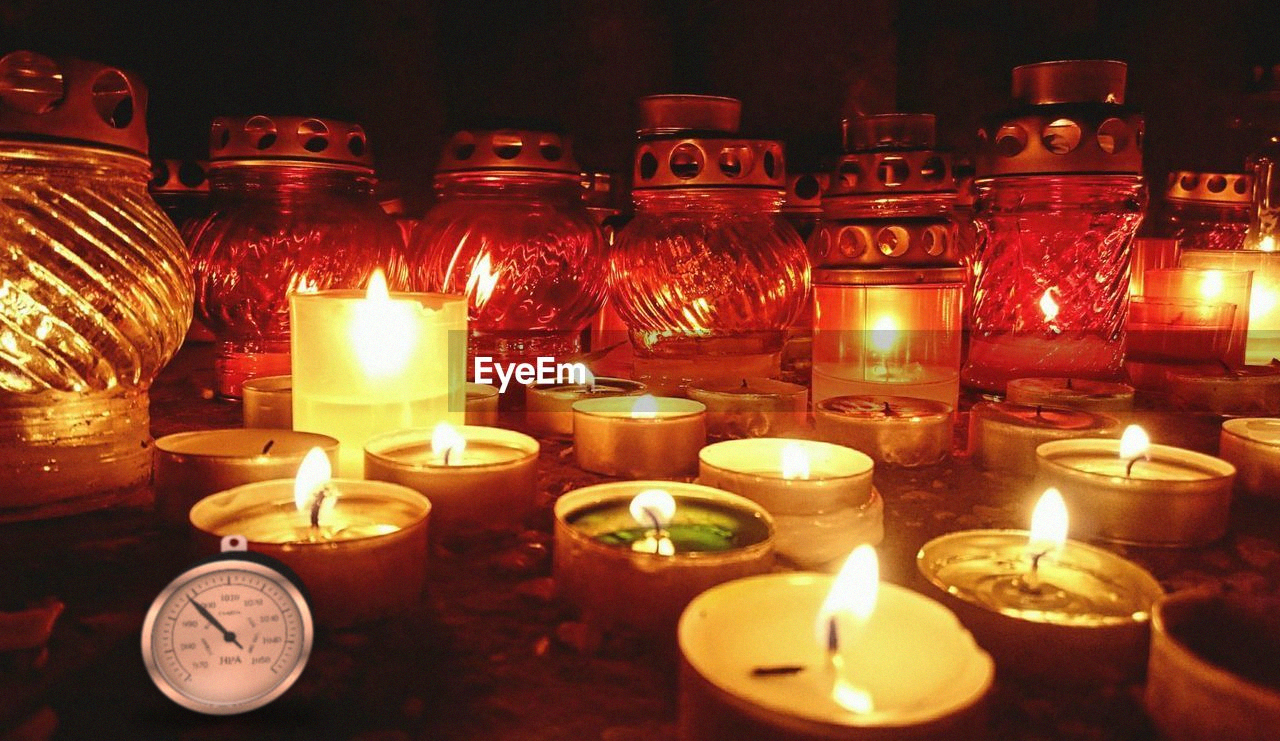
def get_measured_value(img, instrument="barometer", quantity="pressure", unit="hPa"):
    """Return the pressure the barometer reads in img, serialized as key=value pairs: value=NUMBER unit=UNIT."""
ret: value=998 unit=hPa
